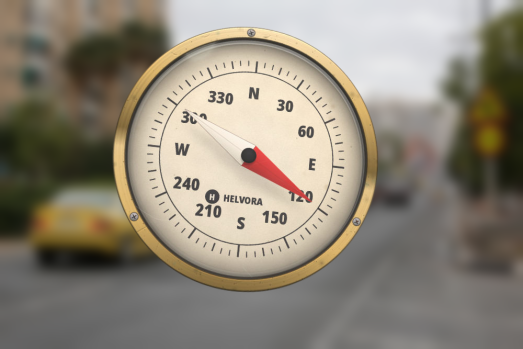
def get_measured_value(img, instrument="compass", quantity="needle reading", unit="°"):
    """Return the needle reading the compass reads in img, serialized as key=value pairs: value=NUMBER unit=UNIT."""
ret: value=120 unit=°
